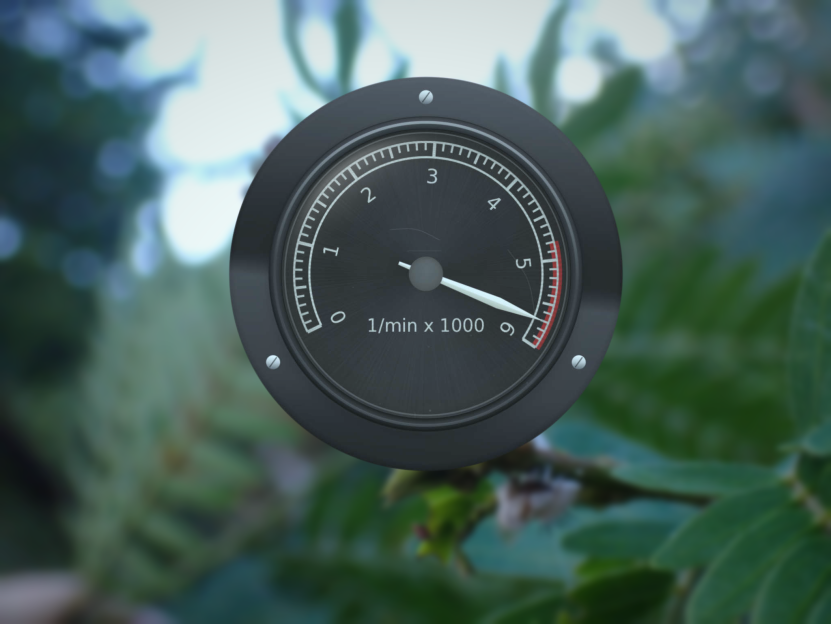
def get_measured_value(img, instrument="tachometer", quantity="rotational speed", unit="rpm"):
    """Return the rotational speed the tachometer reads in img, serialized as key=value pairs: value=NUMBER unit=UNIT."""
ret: value=5700 unit=rpm
